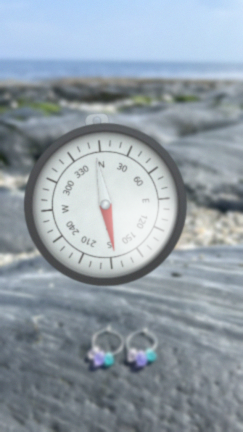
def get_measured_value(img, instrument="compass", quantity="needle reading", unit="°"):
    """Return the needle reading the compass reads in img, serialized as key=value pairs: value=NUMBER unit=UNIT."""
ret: value=175 unit=°
